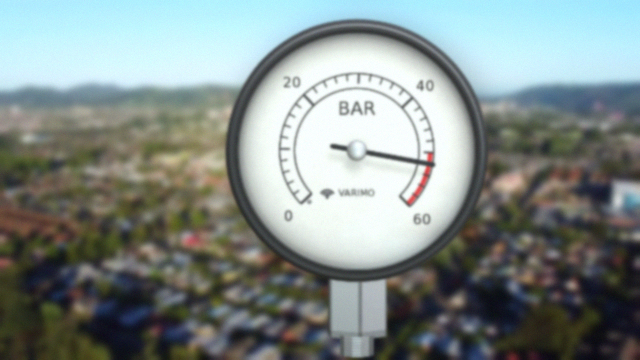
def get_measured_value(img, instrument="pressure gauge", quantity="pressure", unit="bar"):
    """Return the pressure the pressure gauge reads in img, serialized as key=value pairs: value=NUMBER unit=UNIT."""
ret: value=52 unit=bar
